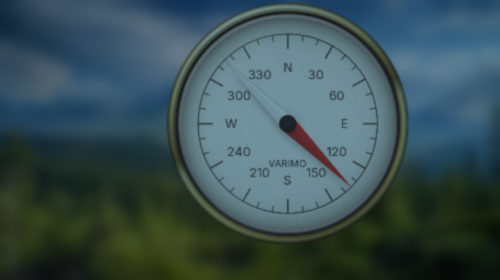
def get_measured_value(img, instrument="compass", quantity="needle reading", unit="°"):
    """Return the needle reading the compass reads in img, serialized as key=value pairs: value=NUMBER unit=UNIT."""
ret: value=135 unit=°
